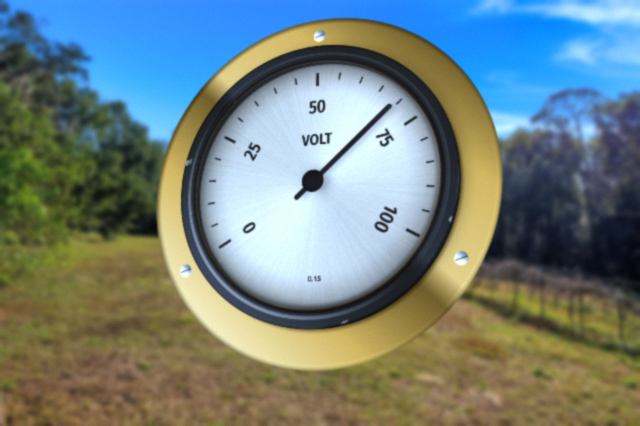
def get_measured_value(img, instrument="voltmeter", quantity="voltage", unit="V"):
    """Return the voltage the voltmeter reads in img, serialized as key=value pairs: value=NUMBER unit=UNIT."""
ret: value=70 unit=V
